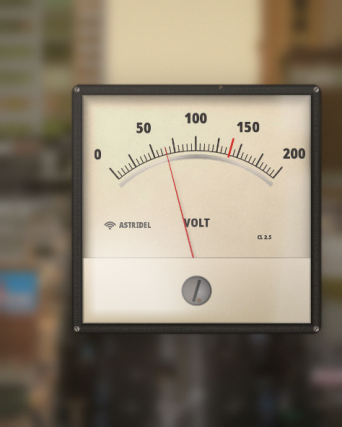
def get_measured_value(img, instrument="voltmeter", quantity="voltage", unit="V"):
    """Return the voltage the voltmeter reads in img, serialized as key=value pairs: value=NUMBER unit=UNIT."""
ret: value=65 unit=V
